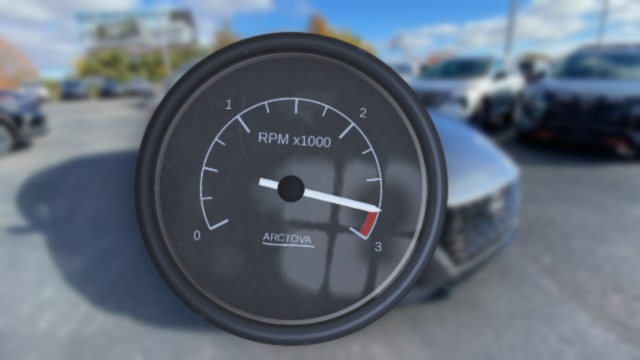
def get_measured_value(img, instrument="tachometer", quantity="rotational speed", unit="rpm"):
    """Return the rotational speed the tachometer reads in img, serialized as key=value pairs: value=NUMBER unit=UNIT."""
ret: value=2750 unit=rpm
